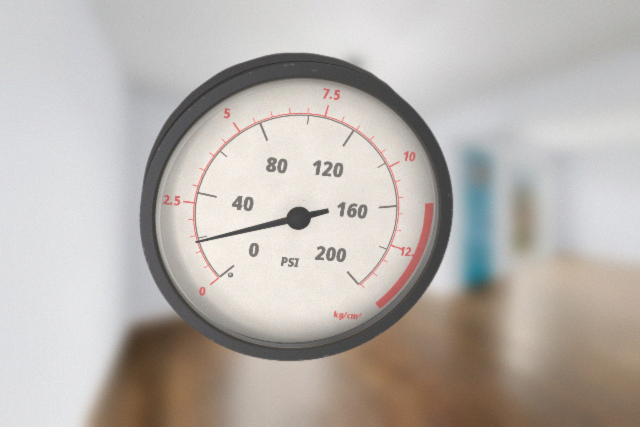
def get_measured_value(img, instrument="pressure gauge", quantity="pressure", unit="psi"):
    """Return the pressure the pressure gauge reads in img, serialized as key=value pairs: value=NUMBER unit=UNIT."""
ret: value=20 unit=psi
